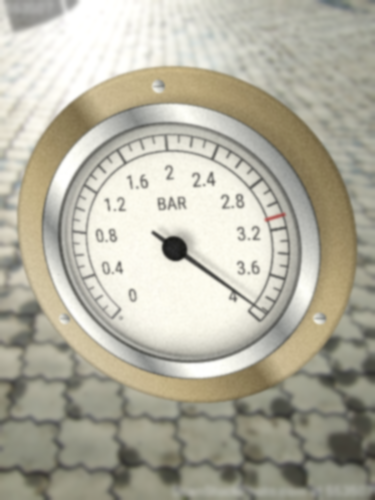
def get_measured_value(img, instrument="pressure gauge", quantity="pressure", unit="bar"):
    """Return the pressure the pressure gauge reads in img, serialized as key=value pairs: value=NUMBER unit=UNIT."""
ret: value=3.9 unit=bar
